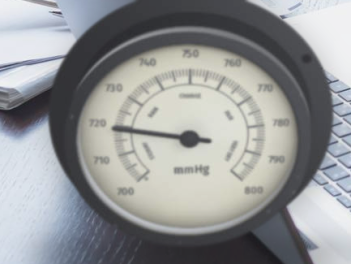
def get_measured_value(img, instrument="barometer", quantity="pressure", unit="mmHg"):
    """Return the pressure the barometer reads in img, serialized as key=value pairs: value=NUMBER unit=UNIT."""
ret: value=720 unit=mmHg
